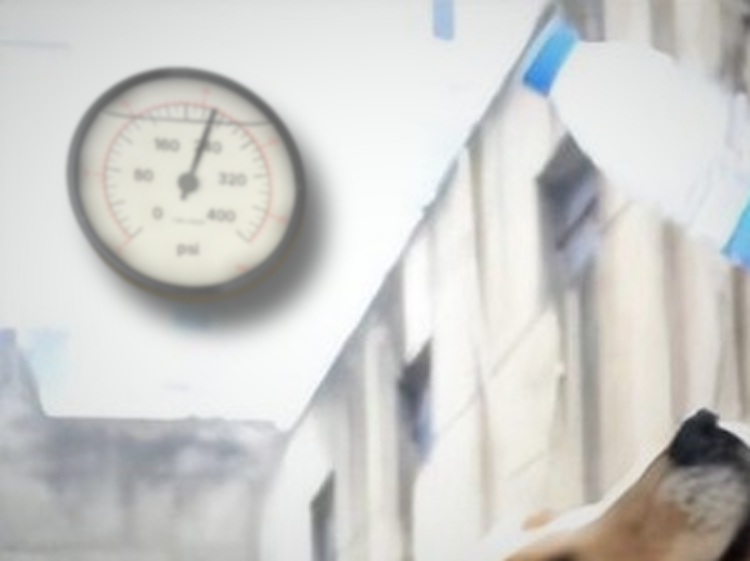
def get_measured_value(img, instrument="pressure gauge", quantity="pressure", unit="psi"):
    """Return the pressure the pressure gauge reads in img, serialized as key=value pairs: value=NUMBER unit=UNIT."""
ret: value=230 unit=psi
